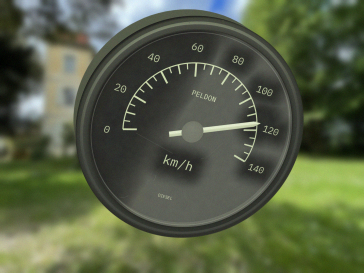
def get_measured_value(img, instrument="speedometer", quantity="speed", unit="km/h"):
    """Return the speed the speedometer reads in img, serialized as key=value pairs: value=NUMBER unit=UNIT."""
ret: value=115 unit=km/h
